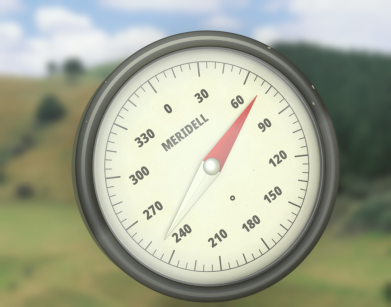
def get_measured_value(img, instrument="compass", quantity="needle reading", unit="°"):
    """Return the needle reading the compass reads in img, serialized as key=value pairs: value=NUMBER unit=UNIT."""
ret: value=70 unit=°
